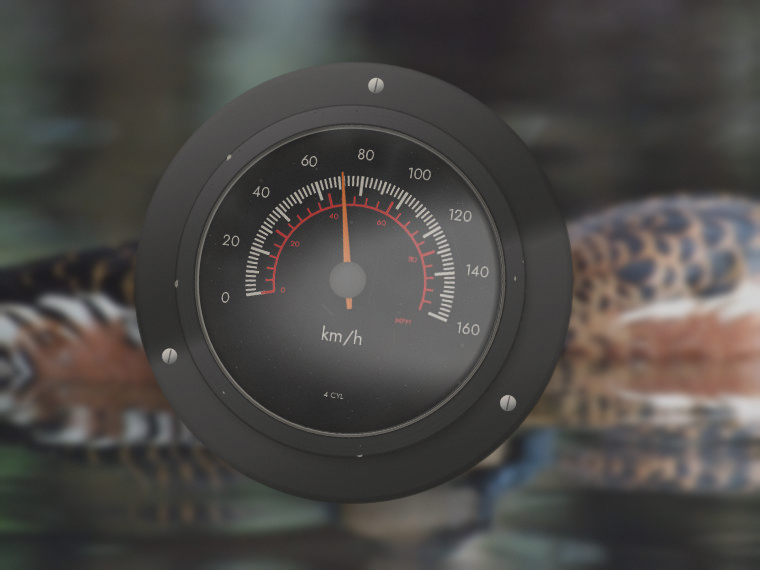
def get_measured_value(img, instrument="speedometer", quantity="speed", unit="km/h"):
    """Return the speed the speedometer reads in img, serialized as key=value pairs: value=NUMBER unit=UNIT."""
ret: value=72 unit=km/h
